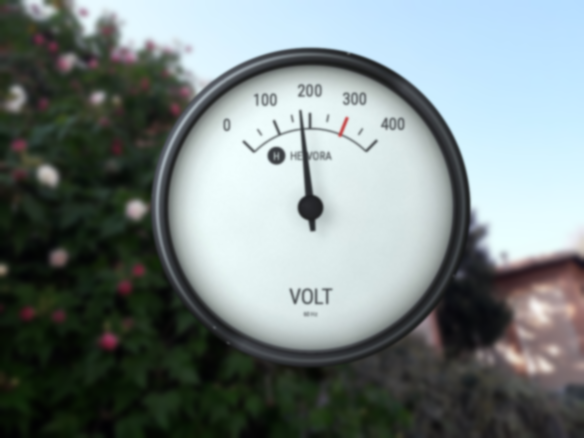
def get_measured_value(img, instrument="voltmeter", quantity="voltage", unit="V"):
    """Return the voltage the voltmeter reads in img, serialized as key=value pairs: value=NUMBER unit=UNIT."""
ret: value=175 unit=V
